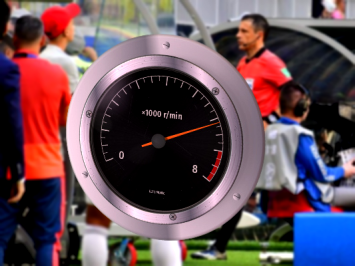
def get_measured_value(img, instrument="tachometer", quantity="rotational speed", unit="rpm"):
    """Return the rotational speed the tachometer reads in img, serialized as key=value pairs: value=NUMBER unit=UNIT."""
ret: value=6125 unit=rpm
